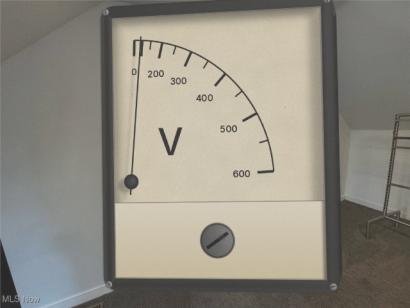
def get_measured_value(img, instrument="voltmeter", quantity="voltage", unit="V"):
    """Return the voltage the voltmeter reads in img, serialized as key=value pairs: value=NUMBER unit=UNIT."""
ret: value=100 unit=V
